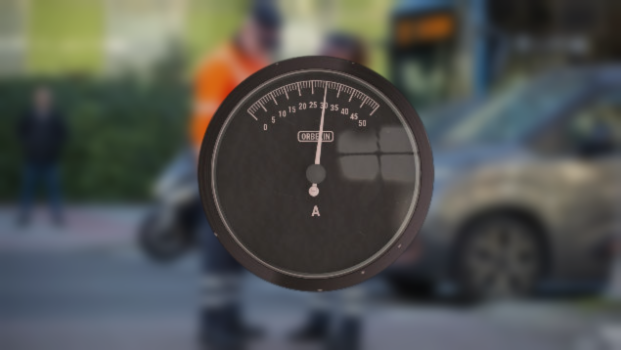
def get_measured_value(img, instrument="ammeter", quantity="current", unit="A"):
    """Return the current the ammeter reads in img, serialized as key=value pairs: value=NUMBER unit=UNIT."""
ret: value=30 unit=A
